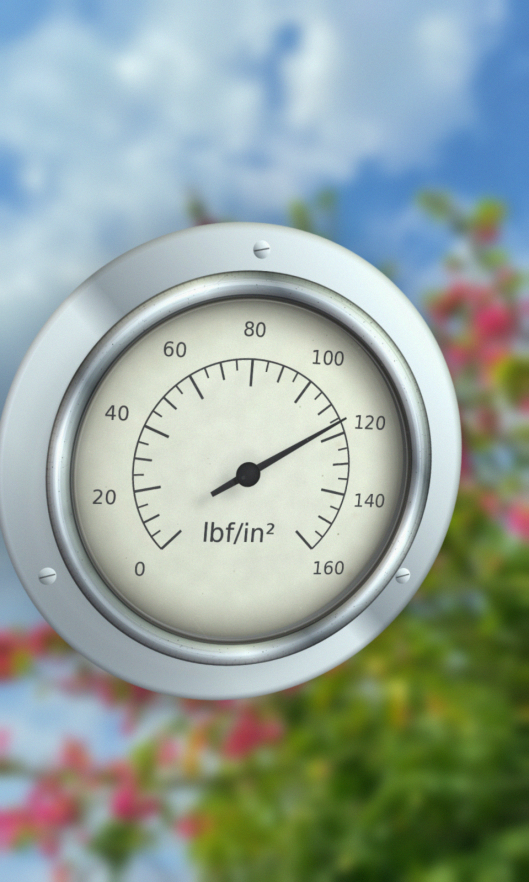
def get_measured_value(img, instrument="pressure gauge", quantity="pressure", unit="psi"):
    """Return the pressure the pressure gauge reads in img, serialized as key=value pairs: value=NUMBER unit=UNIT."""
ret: value=115 unit=psi
